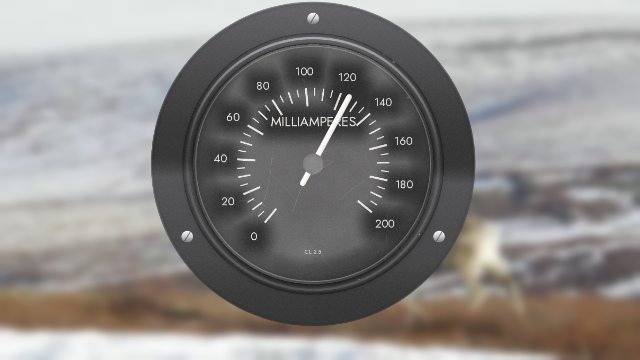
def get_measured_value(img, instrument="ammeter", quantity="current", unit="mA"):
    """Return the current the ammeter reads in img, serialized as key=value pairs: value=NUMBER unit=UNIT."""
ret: value=125 unit=mA
